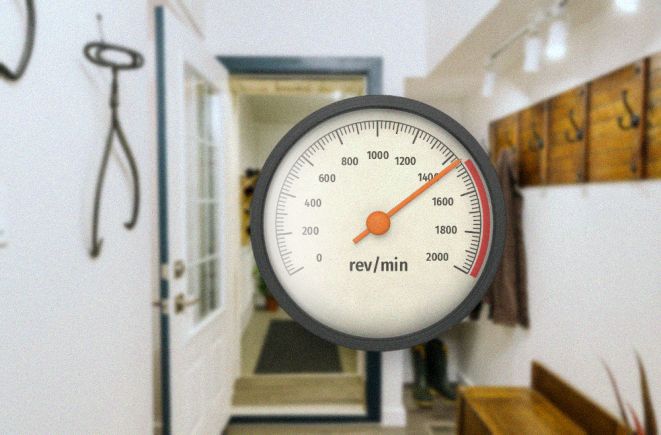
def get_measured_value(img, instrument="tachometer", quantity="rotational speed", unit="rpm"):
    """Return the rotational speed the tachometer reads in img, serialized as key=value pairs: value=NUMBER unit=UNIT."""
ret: value=1440 unit=rpm
